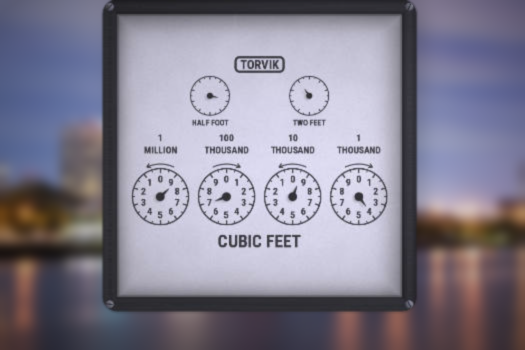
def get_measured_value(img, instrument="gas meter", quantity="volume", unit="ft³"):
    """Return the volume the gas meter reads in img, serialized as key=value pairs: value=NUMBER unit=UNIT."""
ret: value=869400 unit=ft³
